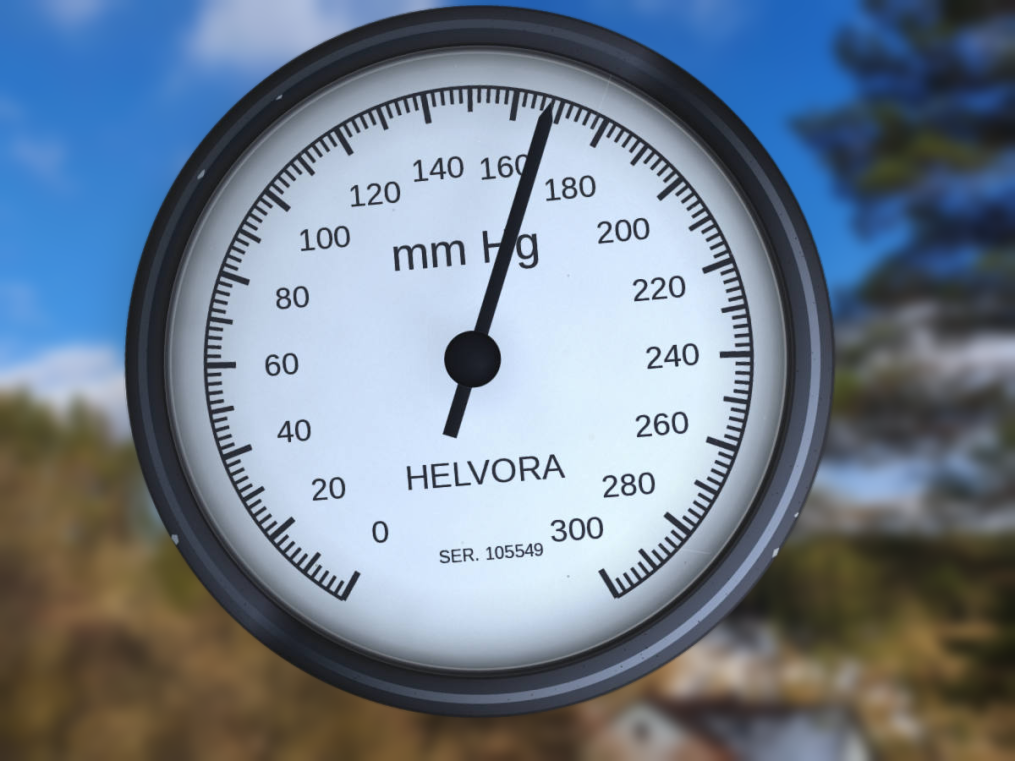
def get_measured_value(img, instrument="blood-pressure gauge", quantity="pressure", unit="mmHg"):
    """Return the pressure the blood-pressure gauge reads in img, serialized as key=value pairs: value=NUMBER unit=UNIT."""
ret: value=168 unit=mmHg
